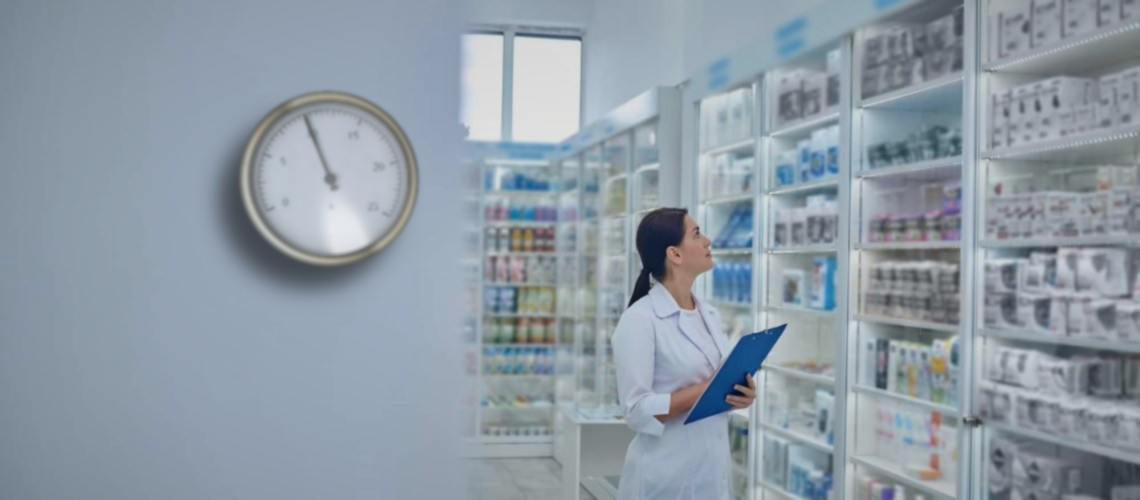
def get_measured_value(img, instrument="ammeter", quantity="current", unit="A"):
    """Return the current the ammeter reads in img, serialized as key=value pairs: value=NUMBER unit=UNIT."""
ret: value=10 unit=A
